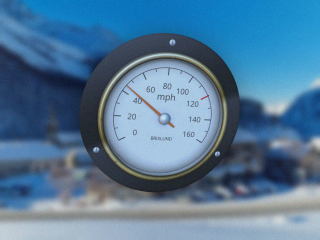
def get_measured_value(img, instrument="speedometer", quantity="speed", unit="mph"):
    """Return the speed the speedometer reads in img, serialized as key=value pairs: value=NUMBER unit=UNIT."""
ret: value=45 unit=mph
